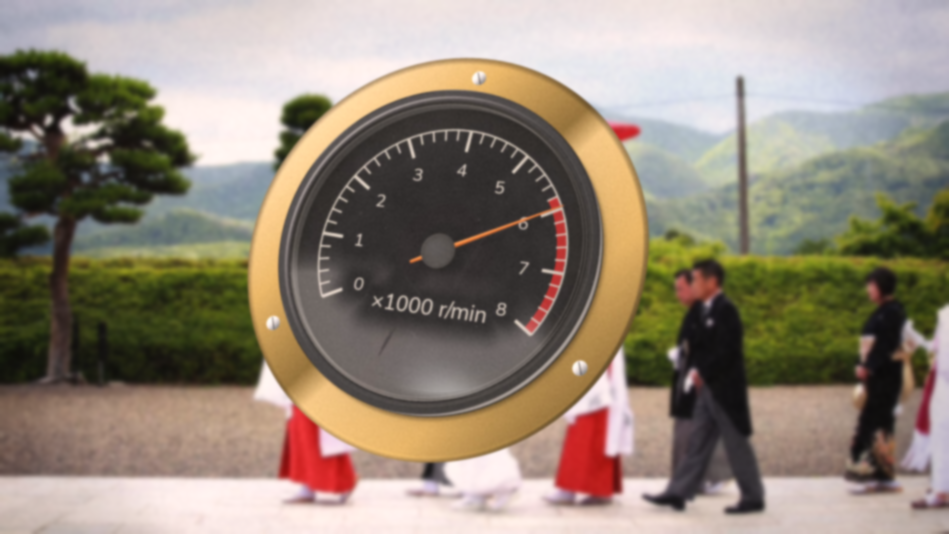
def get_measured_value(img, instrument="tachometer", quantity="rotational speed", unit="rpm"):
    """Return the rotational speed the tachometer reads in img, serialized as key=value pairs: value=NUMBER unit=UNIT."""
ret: value=6000 unit=rpm
